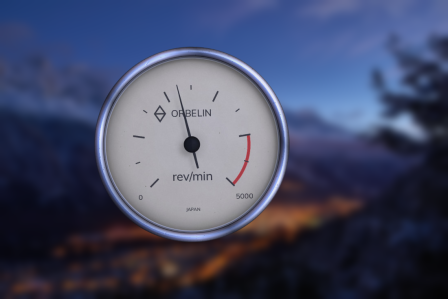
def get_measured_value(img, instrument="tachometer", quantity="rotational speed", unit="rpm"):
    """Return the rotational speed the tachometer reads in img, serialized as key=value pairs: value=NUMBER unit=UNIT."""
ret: value=2250 unit=rpm
